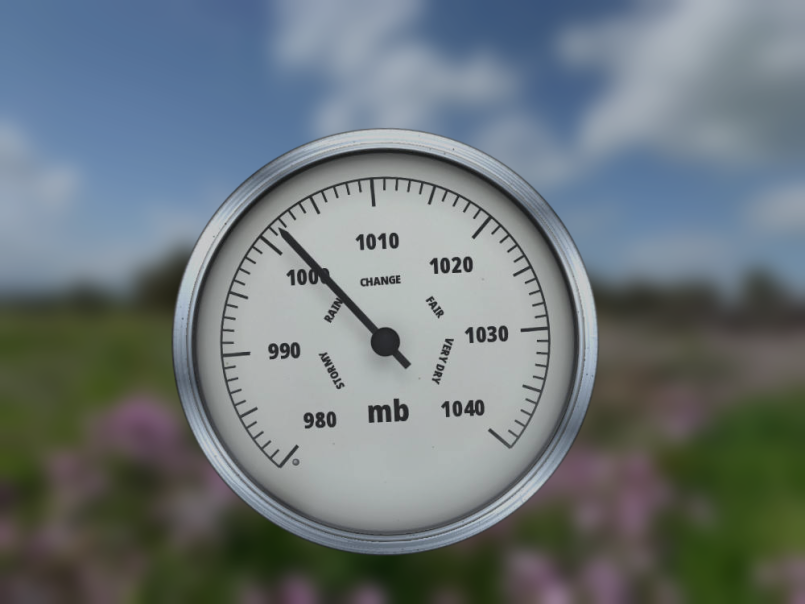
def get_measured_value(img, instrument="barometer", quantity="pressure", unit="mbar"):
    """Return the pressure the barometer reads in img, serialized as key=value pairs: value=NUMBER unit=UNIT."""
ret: value=1001.5 unit=mbar
